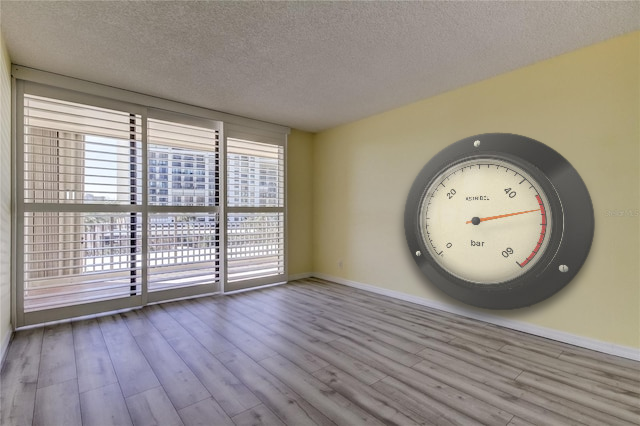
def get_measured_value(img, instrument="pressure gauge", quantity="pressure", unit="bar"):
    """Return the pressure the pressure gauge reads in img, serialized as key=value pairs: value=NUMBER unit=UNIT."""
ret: value=47 unit=bar
